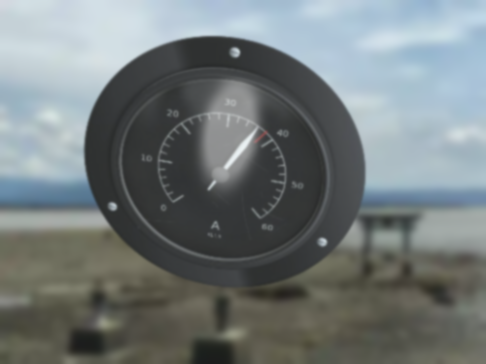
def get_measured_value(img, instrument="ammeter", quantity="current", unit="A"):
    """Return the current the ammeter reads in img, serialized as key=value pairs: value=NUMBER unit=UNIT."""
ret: value=36 unit=A
